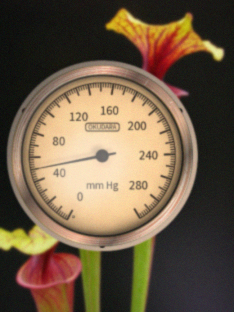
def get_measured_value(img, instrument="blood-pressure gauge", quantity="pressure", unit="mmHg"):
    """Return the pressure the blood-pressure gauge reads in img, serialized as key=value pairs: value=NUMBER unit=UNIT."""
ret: value=50 unit=mmHg
